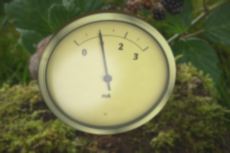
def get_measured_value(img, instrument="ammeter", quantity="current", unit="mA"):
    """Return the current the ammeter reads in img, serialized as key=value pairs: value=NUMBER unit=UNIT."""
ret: value=1 unit=mA
